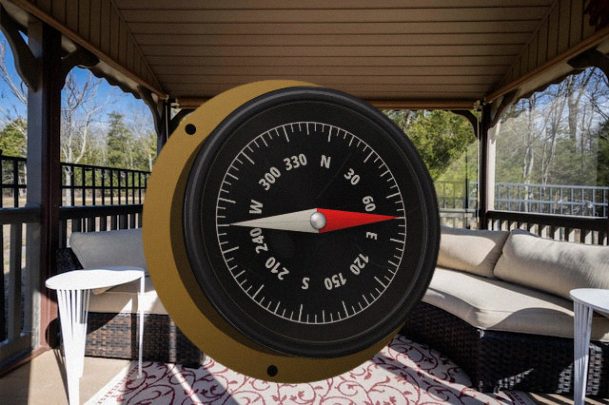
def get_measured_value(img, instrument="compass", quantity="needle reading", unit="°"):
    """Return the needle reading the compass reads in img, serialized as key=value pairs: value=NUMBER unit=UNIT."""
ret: value=75 unit=°
